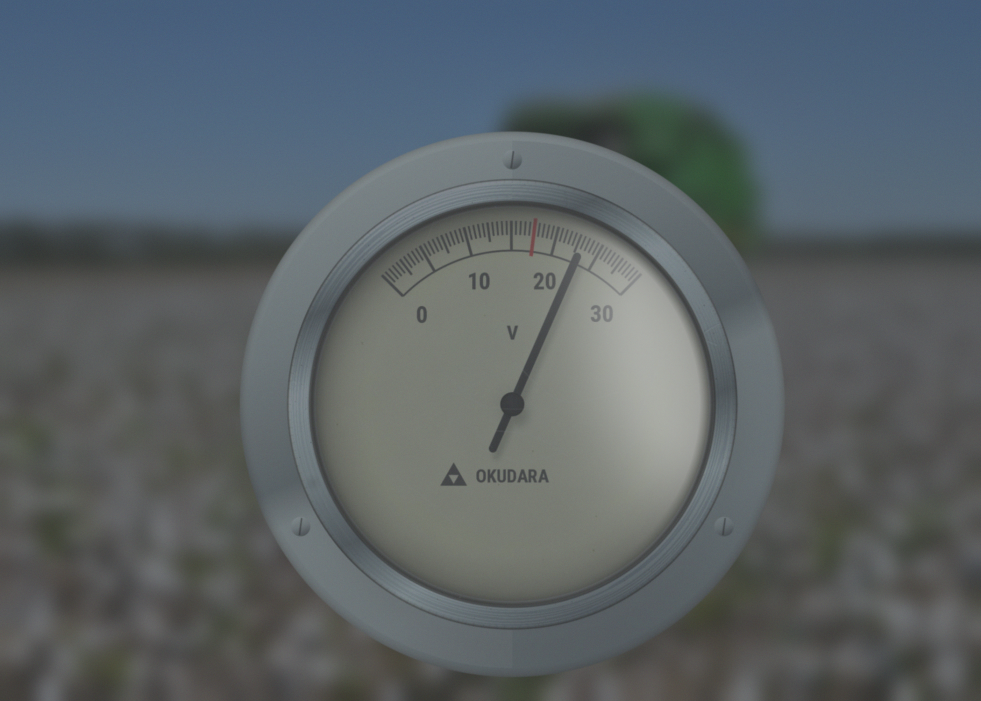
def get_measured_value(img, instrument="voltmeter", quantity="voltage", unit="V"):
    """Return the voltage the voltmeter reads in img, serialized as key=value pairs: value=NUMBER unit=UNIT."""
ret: value=23 unit=V
